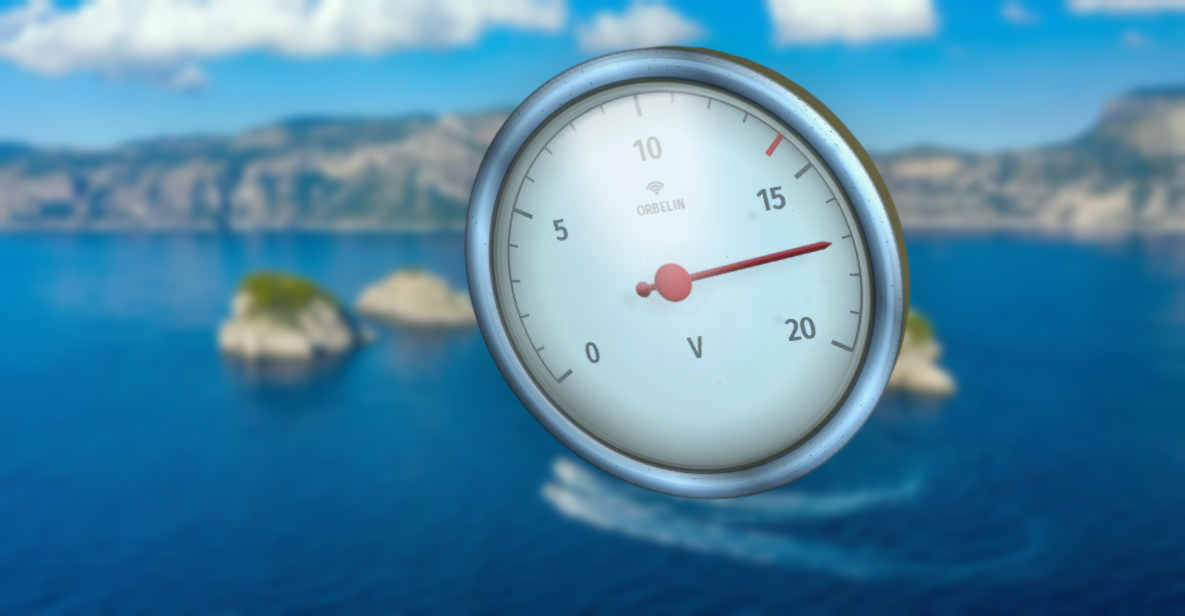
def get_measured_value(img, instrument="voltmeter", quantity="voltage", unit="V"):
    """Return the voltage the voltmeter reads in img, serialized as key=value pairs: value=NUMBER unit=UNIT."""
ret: value=17 unit=V
